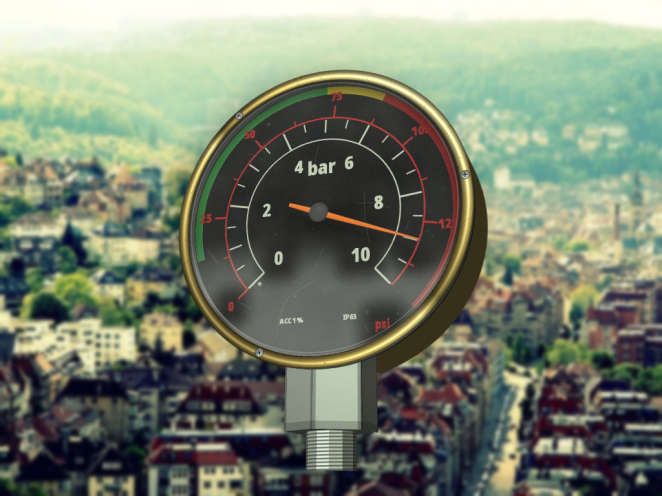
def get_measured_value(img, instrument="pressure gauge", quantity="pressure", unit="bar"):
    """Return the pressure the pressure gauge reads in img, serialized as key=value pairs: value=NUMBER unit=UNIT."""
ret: value=9 unit=bar
